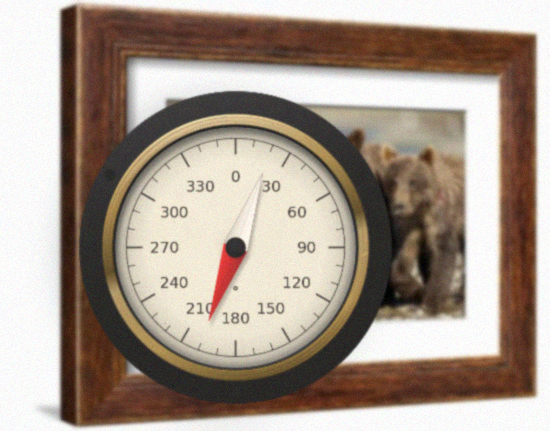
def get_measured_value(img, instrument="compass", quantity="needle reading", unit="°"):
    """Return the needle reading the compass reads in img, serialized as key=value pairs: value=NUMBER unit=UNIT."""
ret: value=200 unit=°
